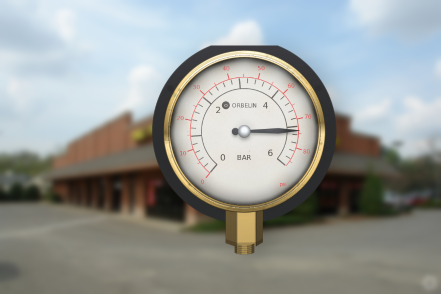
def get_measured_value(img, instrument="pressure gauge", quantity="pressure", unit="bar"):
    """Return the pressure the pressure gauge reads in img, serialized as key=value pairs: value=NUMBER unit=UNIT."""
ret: value=5.1 unit=bar
